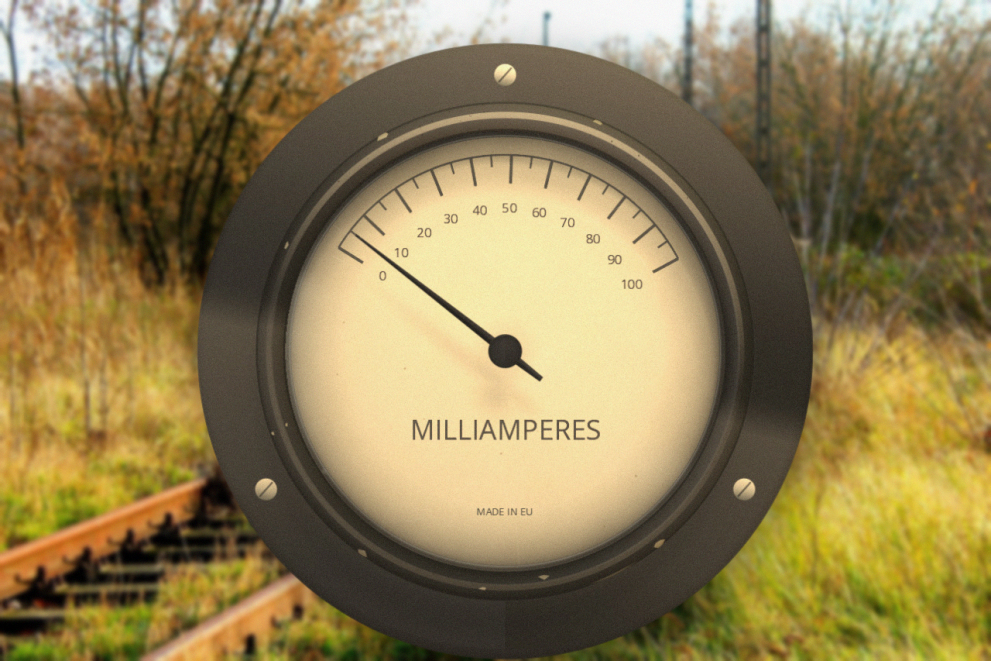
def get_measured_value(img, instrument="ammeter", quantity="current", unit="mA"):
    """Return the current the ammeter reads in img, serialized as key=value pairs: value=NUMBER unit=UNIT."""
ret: value=5 unit=mA
